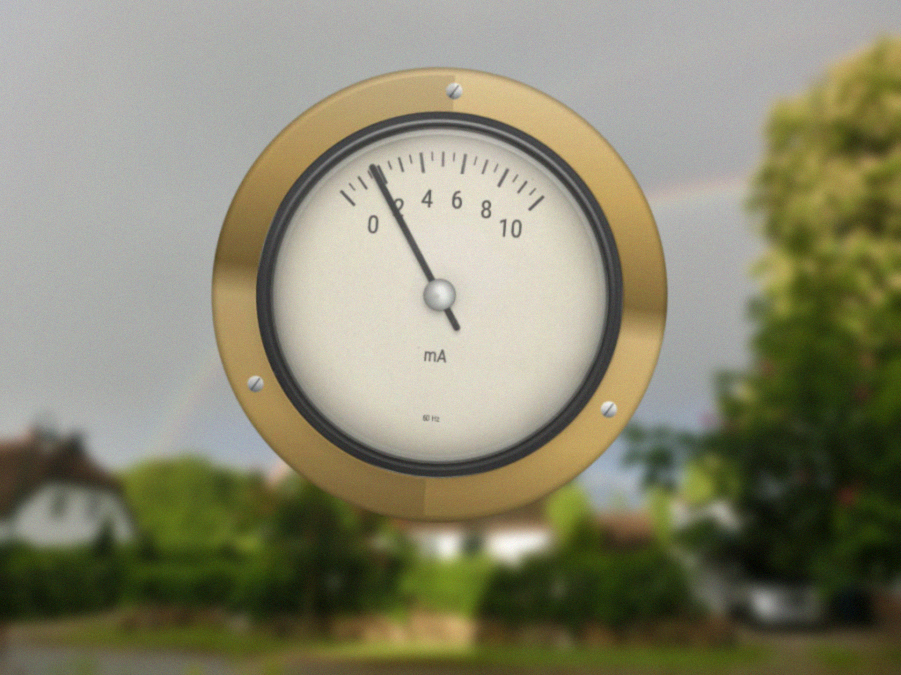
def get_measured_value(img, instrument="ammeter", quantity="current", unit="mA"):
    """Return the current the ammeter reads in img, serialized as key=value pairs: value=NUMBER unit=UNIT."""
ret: value=1.75 unit=mA
